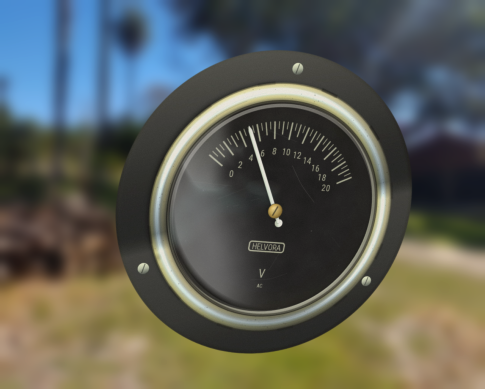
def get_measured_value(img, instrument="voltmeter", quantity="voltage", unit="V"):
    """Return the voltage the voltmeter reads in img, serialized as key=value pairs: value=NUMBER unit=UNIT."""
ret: value=5 unit=V
